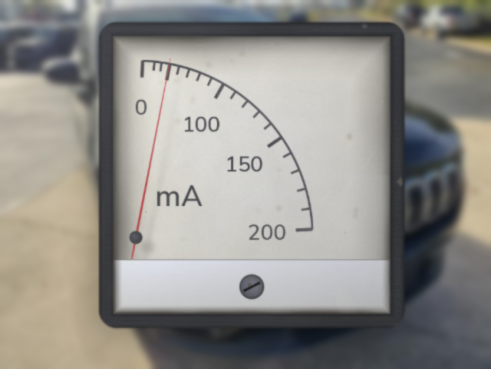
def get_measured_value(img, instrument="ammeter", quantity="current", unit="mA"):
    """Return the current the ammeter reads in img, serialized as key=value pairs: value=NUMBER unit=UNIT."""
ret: value=50 unit=mA
